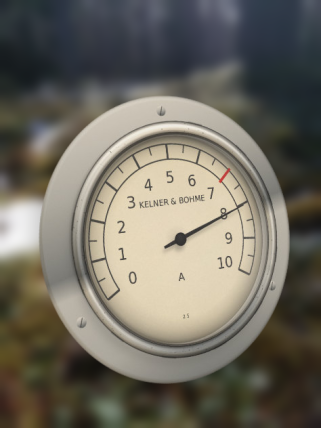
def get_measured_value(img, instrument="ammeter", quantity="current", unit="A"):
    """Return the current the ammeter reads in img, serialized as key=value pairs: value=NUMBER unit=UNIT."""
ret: value=8 unit=A
